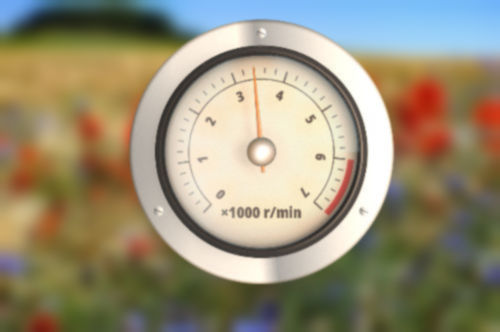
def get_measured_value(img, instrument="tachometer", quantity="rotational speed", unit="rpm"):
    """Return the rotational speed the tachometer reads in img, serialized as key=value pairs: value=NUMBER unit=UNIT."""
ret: value=3400 unit=rpm
